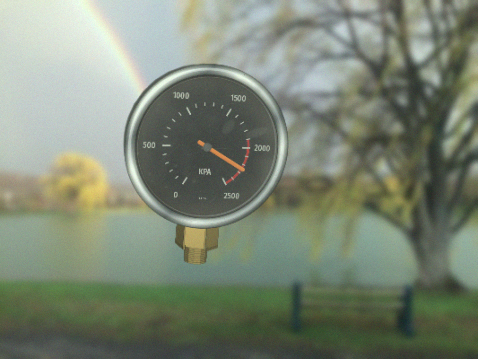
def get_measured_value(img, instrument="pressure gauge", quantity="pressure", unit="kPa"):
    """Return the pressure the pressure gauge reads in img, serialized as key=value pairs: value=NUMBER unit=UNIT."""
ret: value=2250 unit=kPa
